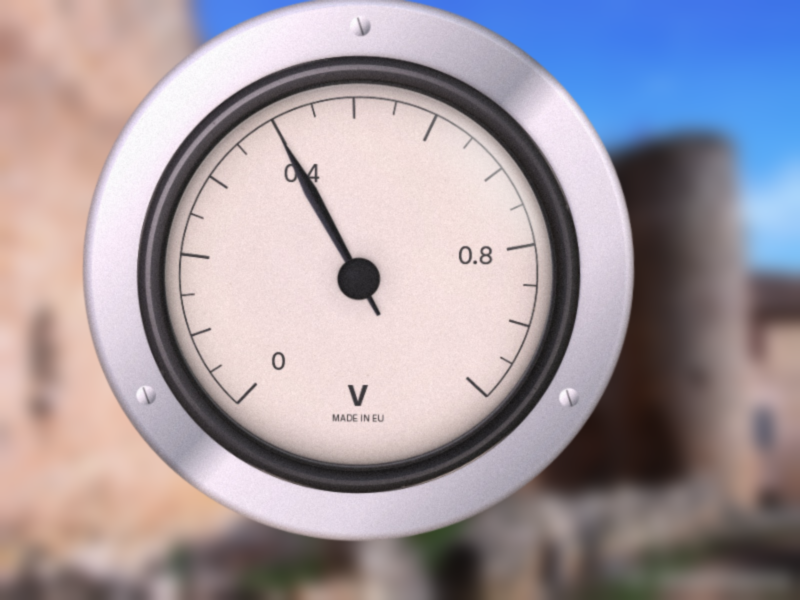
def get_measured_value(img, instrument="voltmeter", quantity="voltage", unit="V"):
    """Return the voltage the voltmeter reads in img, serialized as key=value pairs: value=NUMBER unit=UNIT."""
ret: value=0.4 unit=V
